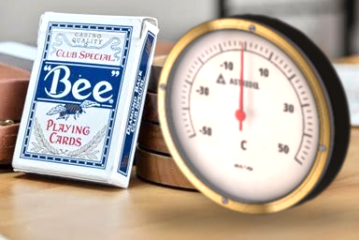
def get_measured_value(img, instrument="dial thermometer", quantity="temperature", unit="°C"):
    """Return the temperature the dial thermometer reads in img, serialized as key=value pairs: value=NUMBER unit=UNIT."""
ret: value=0 unit=°C
